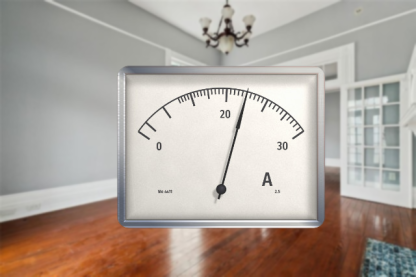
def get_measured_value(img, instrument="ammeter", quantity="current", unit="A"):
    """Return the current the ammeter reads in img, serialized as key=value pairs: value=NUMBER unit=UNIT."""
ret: value=22.5 unit=A
